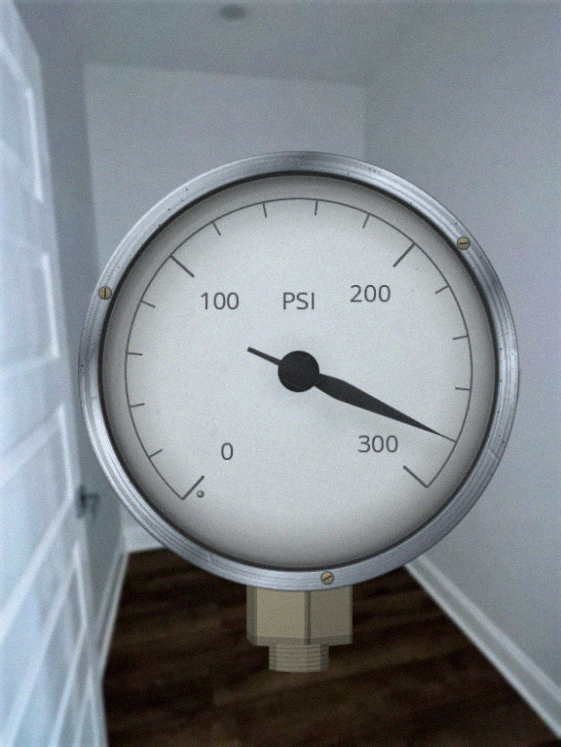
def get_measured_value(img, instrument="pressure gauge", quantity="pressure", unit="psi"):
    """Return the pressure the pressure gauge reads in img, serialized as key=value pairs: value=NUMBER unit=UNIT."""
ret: value=280 unit=psi
